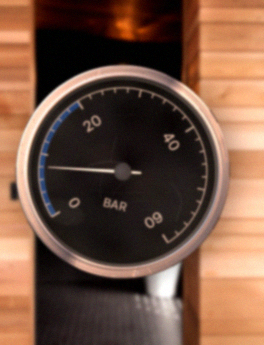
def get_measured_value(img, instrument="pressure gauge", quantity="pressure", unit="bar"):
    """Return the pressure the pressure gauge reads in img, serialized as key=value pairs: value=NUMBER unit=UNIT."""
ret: value=8 unit=bar
